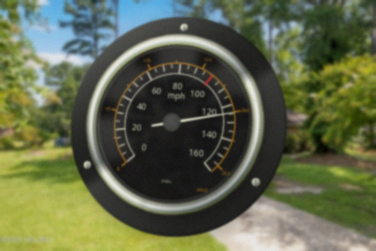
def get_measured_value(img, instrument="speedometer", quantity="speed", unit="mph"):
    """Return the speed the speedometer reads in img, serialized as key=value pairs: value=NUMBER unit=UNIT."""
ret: value=125 unit=mph
